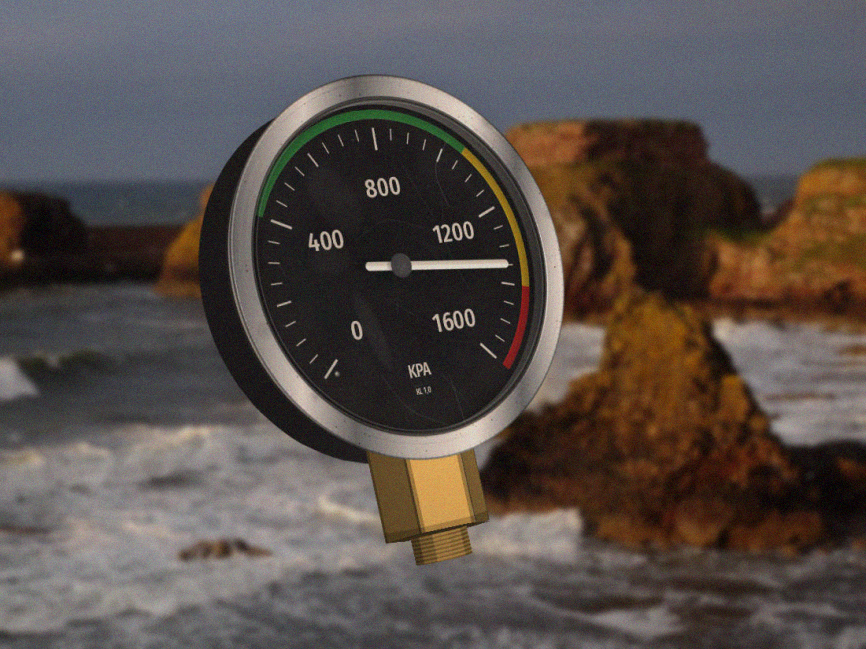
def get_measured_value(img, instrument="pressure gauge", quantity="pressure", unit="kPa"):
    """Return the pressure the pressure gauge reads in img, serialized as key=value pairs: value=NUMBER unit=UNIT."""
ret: value=1350 unit=kPa
